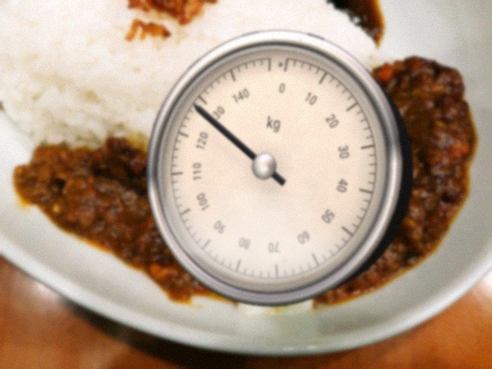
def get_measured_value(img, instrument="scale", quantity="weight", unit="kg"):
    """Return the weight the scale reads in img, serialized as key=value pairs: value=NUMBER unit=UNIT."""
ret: value=128 unit=kg
